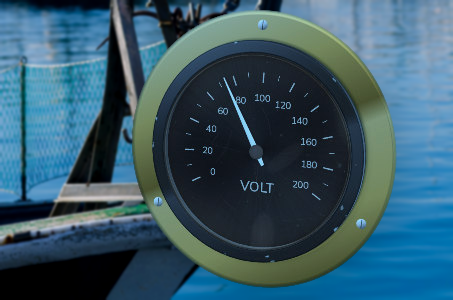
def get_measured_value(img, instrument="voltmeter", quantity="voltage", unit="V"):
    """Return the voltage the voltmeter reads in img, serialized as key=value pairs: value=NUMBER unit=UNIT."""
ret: value=75 unit=V
